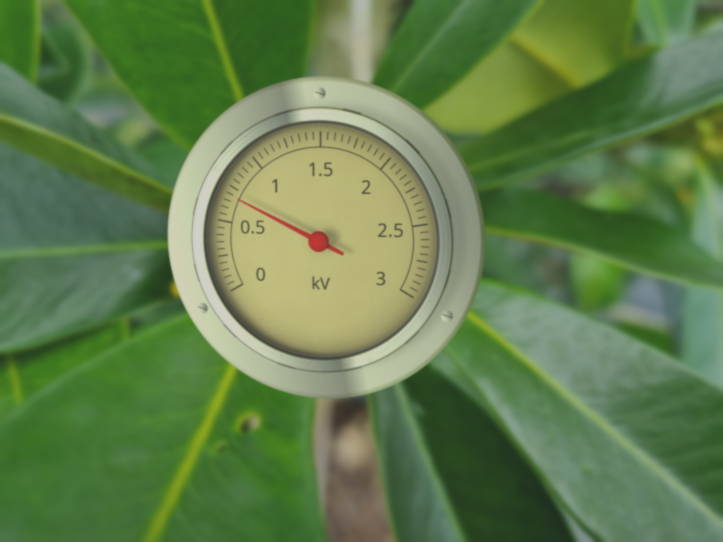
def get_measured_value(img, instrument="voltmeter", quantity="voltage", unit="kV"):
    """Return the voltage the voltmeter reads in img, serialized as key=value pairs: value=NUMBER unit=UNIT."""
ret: value=0.7 unit=kV
